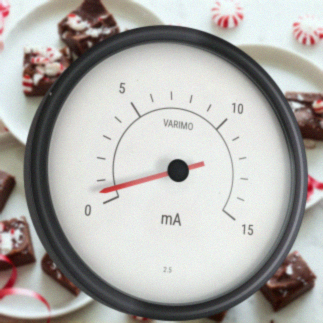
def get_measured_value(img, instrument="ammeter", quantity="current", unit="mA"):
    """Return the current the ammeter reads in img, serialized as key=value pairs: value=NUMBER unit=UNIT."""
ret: value=0.5 unit=mA
